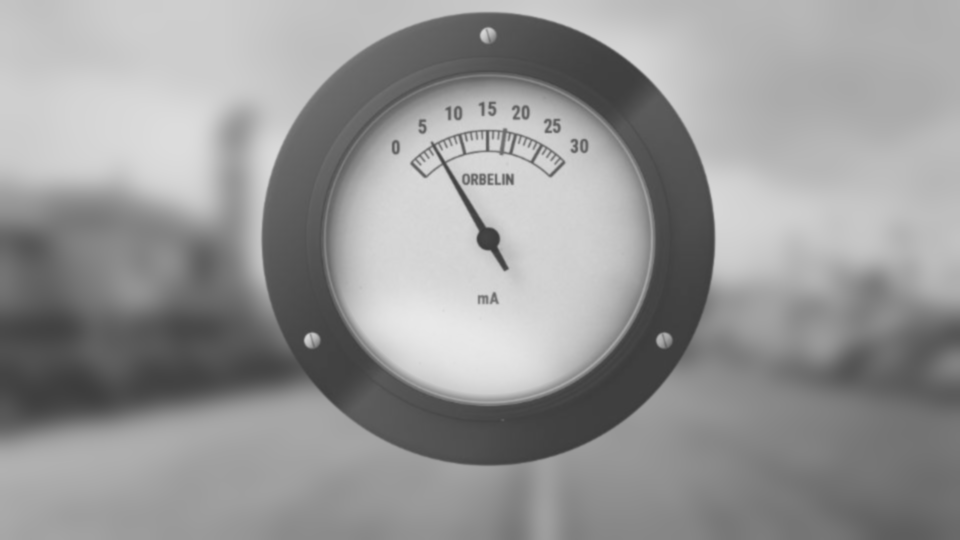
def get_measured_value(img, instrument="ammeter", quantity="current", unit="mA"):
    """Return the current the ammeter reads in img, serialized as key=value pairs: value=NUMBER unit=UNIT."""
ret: value=5 unit=mA
